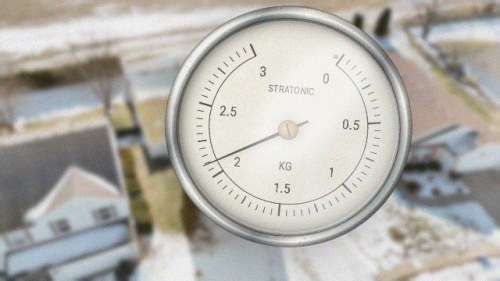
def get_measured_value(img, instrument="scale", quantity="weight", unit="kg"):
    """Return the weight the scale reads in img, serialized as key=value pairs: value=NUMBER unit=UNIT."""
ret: value=2.1 unit=kg
